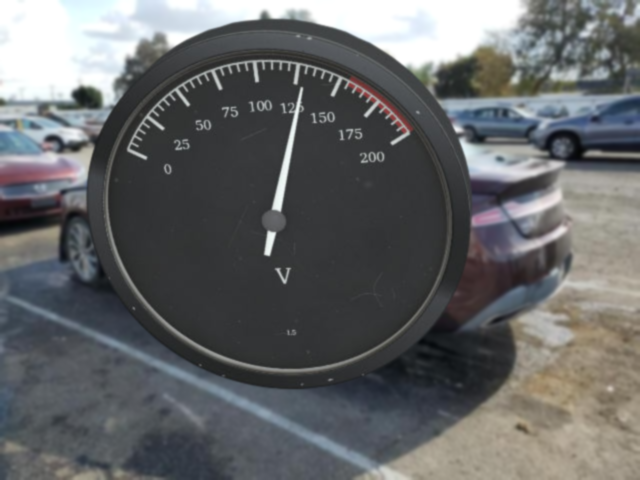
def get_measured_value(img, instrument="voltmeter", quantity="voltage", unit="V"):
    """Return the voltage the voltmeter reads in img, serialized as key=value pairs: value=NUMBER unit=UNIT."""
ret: value=130 unit=V
